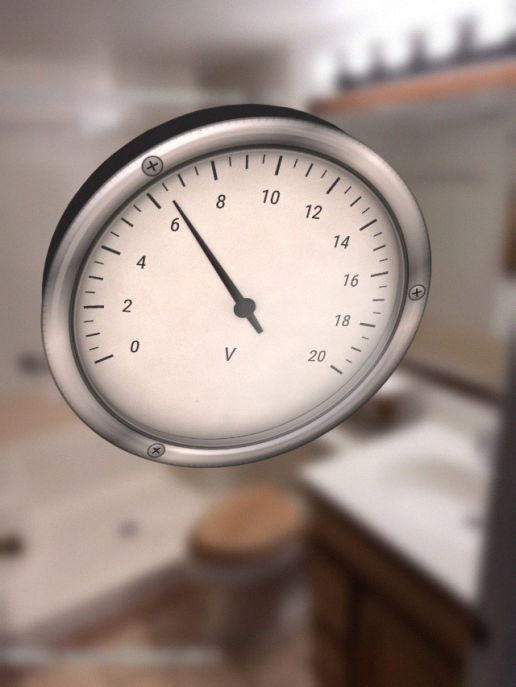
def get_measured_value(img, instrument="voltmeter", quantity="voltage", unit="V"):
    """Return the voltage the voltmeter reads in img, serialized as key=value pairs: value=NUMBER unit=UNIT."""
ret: value=6.5 unit=V
